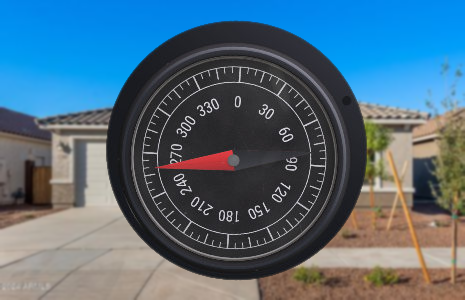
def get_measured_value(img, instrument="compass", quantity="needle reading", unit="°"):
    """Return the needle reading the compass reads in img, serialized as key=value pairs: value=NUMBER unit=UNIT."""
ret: value=260 unit=°
